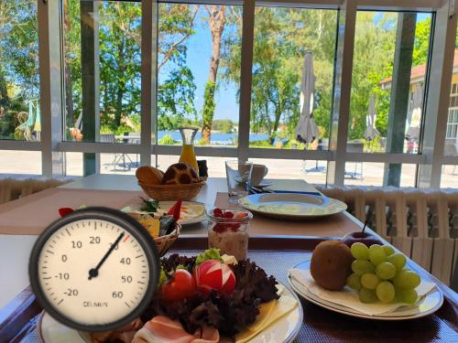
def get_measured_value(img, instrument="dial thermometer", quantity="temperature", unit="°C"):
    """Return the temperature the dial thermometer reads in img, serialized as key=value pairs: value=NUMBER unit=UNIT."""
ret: value=30 unit=°C
